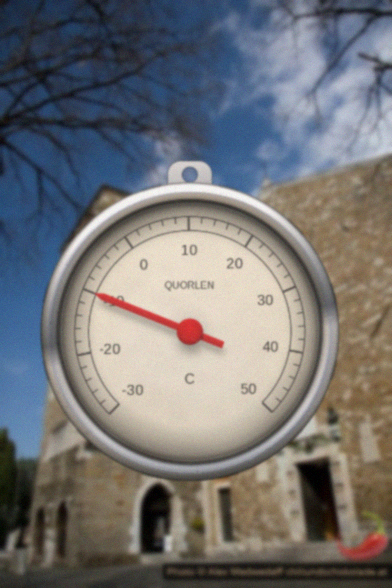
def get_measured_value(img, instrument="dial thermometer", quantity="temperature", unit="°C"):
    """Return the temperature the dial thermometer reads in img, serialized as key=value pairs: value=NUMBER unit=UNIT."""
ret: value=-10 unit=°C
